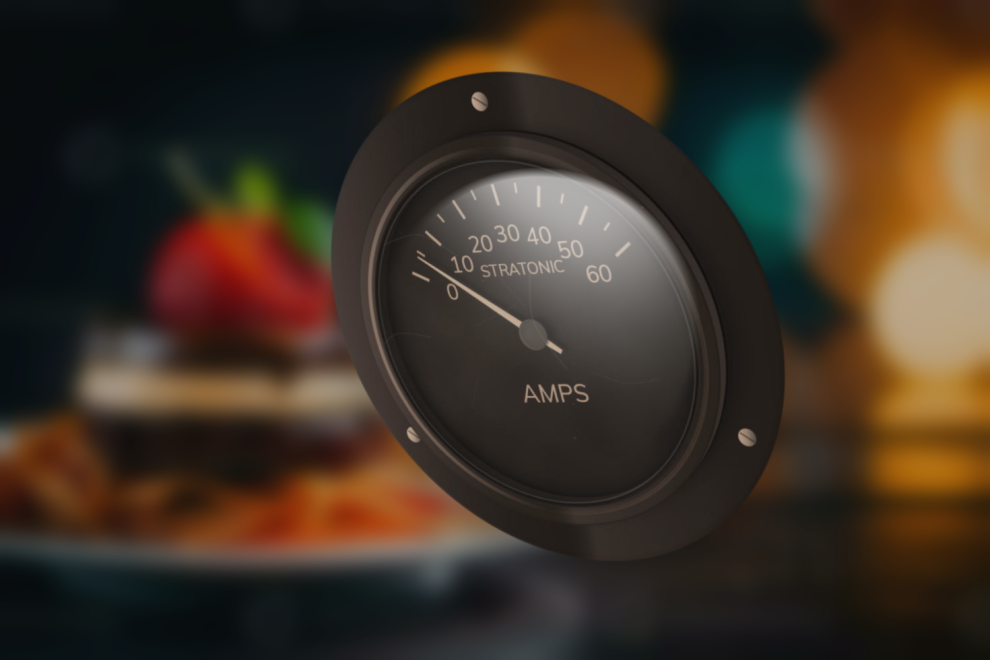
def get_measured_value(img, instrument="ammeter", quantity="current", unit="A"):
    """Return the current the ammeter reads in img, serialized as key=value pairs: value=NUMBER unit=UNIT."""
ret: value=5 unit=A
